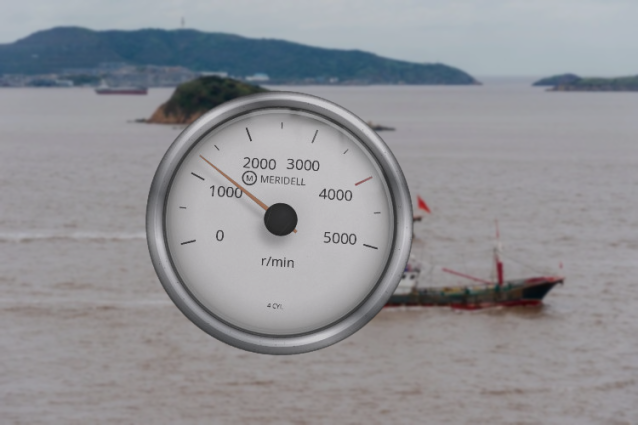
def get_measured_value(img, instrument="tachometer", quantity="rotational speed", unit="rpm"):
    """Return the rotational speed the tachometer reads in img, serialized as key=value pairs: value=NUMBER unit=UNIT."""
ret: value=1250 unit=rpm
